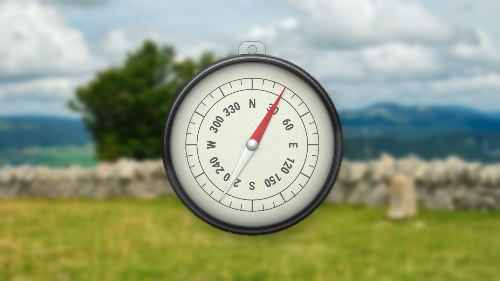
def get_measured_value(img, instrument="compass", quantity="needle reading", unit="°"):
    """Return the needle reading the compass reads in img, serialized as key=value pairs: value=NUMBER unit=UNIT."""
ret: value=30 unit=°
